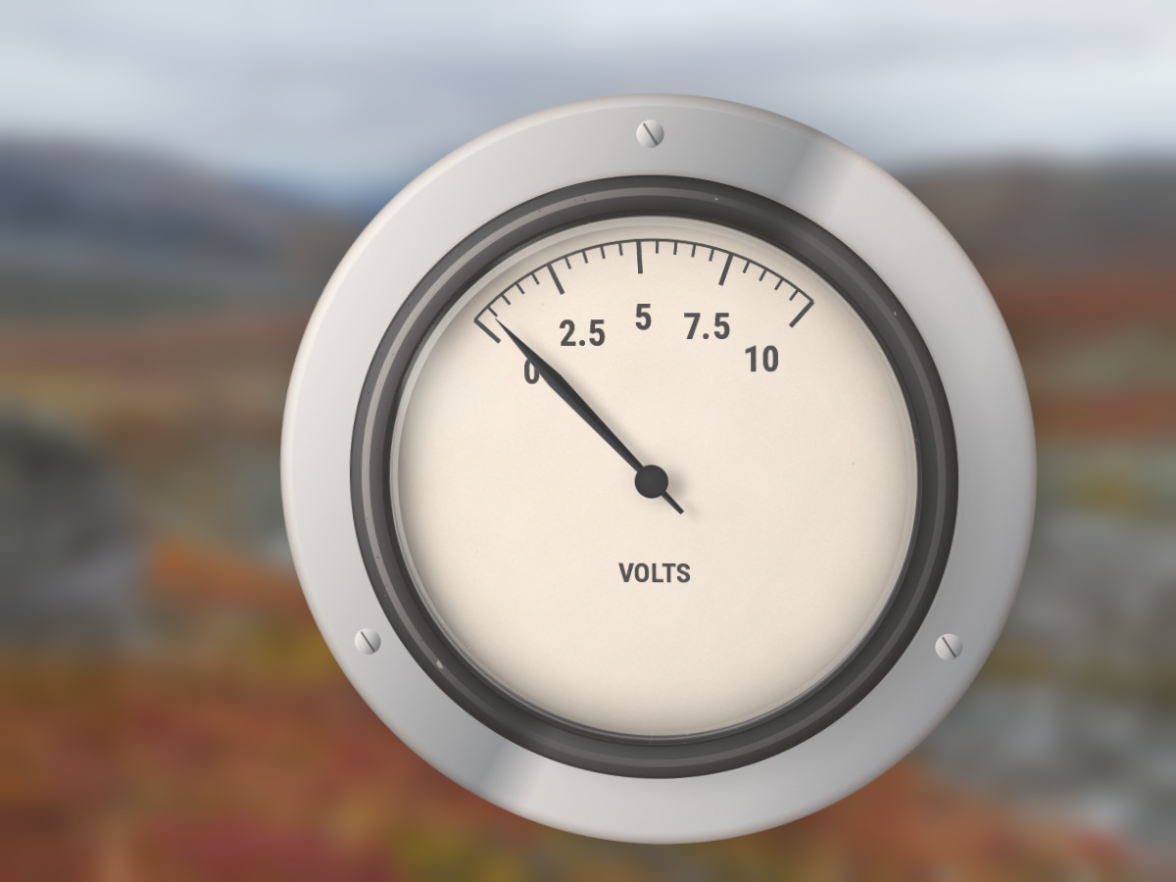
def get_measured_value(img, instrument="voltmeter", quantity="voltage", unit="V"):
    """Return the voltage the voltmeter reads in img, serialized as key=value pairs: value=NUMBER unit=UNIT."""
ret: value=0.5 unit=V
